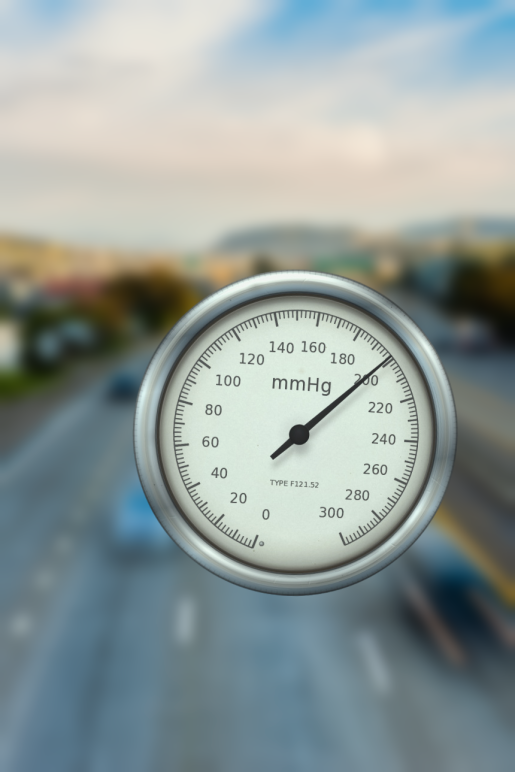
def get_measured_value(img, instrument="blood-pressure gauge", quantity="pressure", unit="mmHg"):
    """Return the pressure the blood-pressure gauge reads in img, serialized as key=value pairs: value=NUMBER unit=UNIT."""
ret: value=198 unit=mmHg
